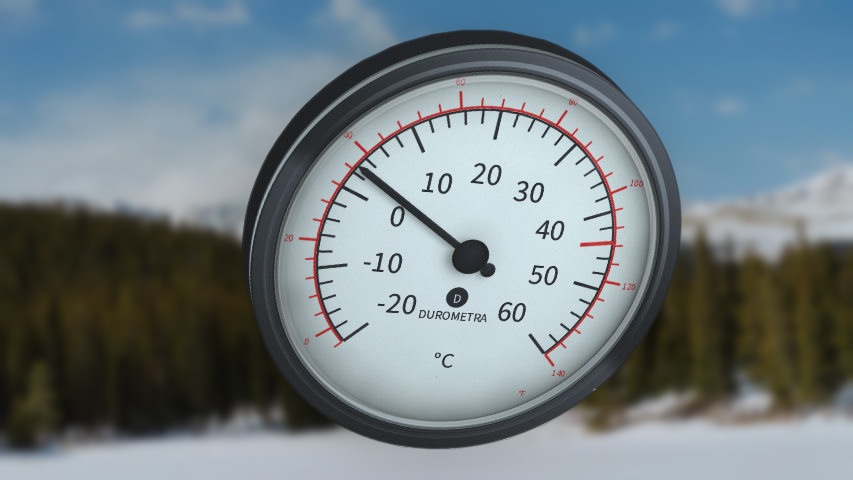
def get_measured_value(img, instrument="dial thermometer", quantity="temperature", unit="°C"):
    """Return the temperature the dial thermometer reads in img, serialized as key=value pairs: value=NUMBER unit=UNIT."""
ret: value=3 unit=°C
